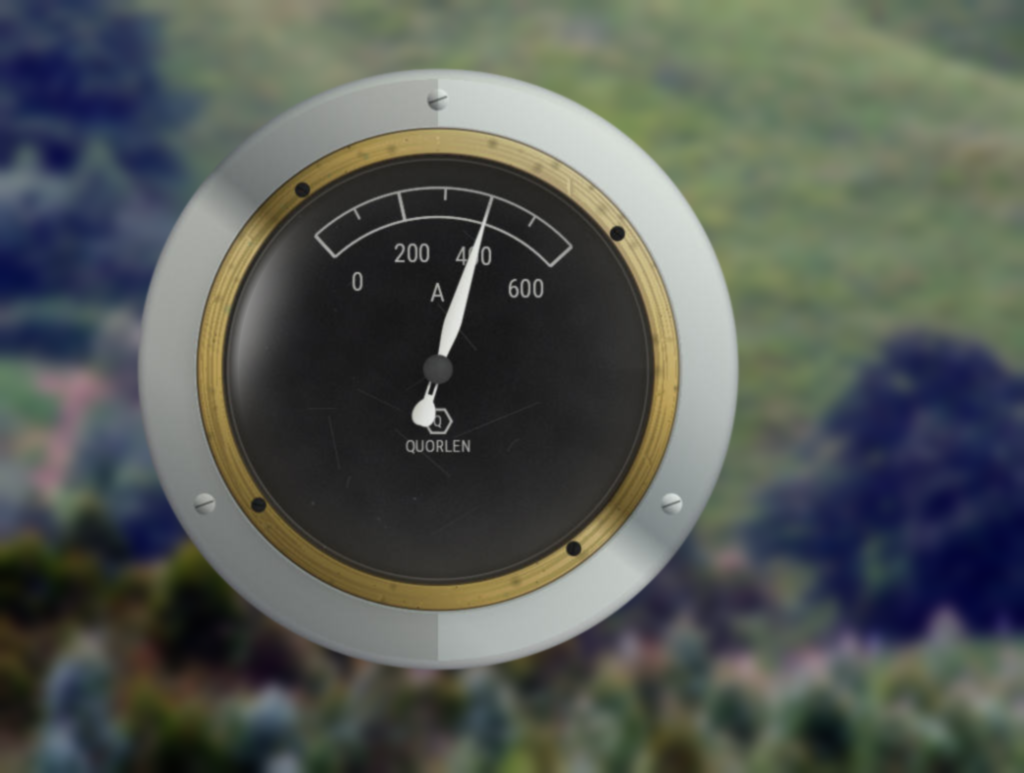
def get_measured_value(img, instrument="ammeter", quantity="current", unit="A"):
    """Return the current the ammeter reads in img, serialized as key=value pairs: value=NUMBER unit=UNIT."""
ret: value=400 unit=A
